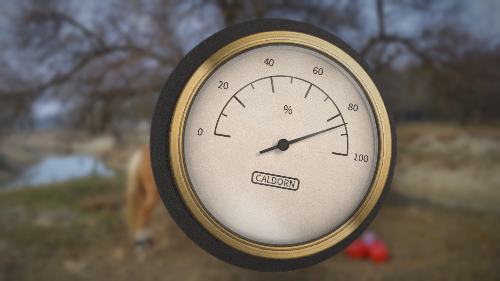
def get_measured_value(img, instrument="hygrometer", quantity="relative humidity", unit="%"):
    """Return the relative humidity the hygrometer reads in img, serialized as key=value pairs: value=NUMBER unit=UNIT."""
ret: value=85 unit=%
